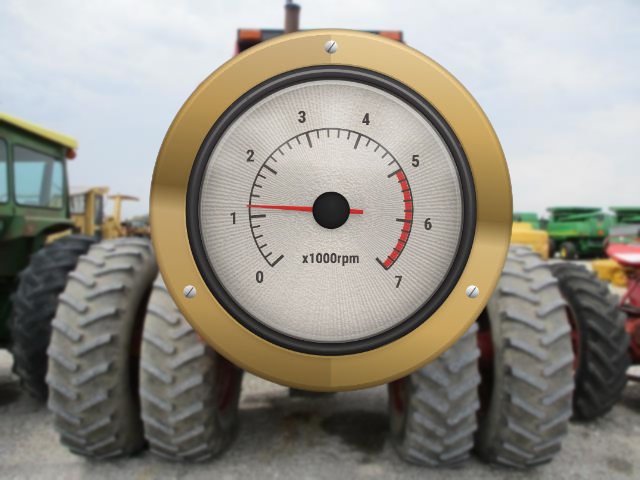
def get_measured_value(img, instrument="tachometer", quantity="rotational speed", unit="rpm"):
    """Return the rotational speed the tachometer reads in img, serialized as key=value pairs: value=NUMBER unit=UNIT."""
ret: value=1200 unit=rpm
